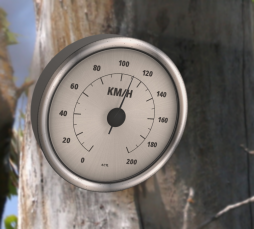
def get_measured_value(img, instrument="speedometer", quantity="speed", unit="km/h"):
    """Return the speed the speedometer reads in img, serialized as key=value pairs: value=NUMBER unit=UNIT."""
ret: value=110 unit=km/h
